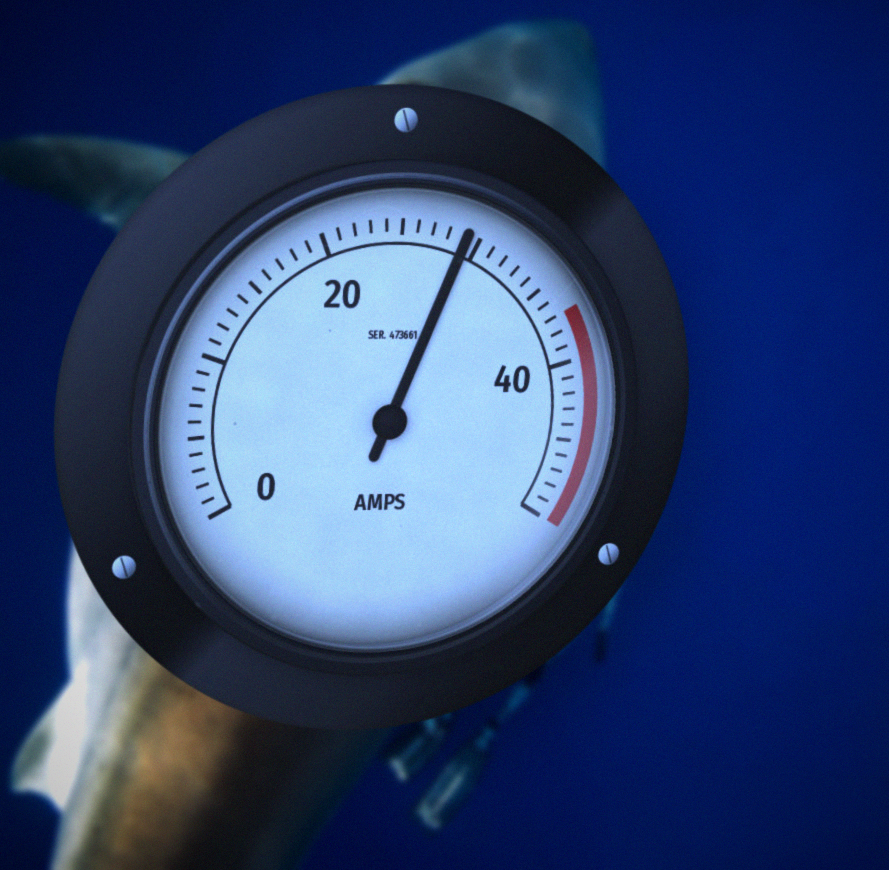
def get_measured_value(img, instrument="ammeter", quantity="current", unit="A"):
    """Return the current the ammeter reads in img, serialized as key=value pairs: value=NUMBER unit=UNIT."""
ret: value=29 unit=A
